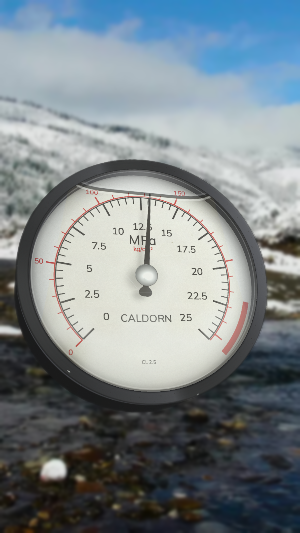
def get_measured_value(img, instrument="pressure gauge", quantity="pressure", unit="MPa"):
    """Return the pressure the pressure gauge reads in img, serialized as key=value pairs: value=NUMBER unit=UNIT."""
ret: value=13 unit=MPa
